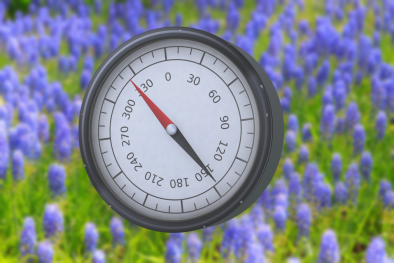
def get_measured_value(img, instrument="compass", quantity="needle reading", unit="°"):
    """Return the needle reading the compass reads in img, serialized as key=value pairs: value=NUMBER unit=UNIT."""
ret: value=325 unit=°
